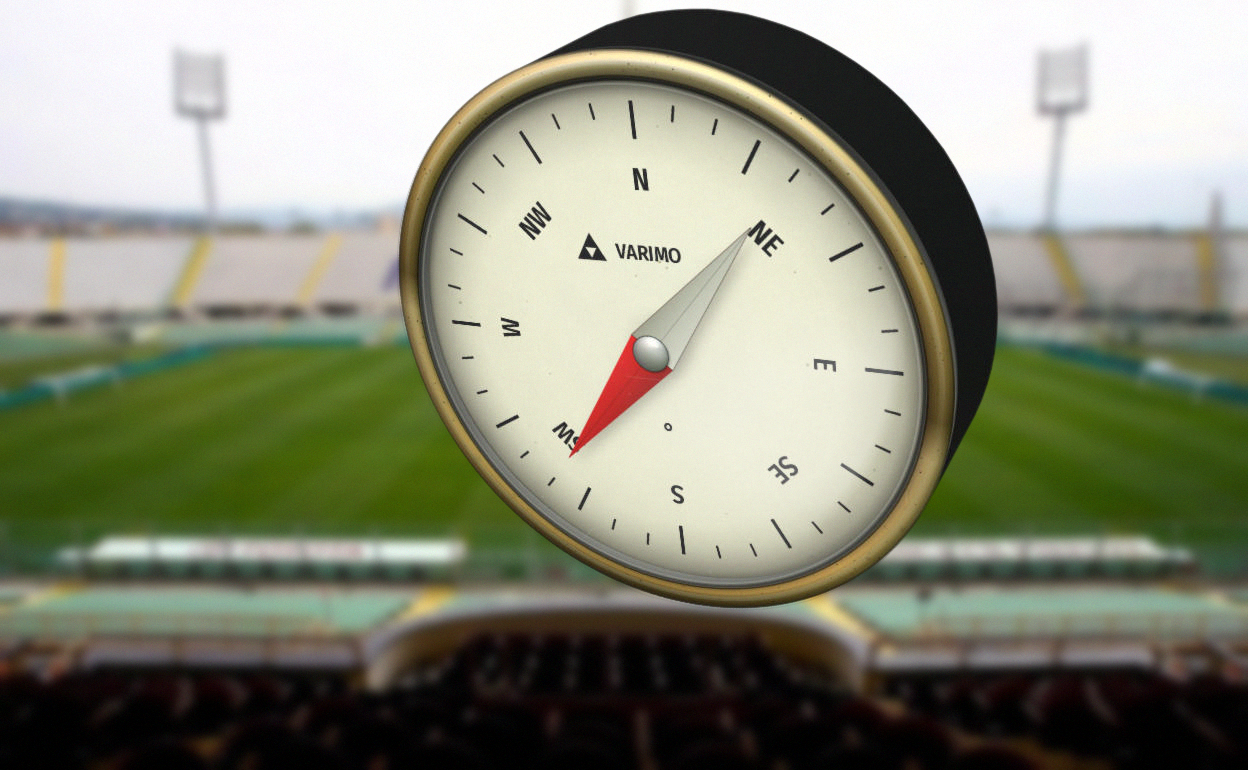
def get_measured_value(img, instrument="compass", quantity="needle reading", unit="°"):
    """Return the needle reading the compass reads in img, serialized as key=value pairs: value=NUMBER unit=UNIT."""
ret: value=220 unit=°
